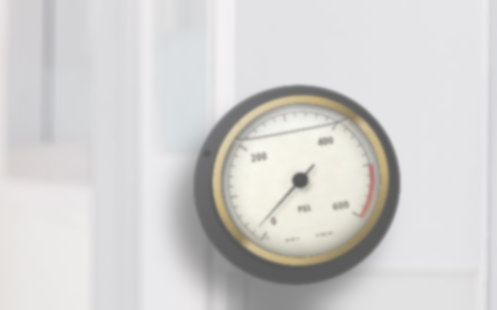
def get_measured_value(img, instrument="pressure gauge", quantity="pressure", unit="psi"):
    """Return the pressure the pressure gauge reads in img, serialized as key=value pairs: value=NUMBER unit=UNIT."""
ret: value=20 unit=psi
